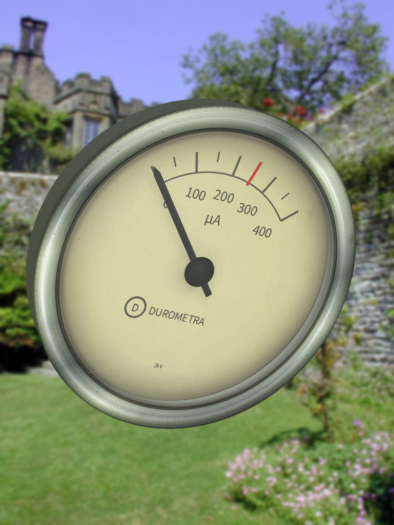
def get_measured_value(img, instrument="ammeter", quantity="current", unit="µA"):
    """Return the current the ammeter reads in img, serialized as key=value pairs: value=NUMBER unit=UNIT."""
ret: value=0 unit=µA
